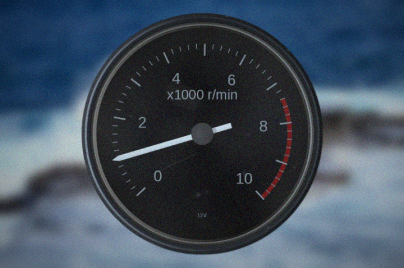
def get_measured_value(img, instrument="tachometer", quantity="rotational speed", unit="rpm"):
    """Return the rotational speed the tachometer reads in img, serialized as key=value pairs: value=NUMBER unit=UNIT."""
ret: value=1000 unit=rpm
